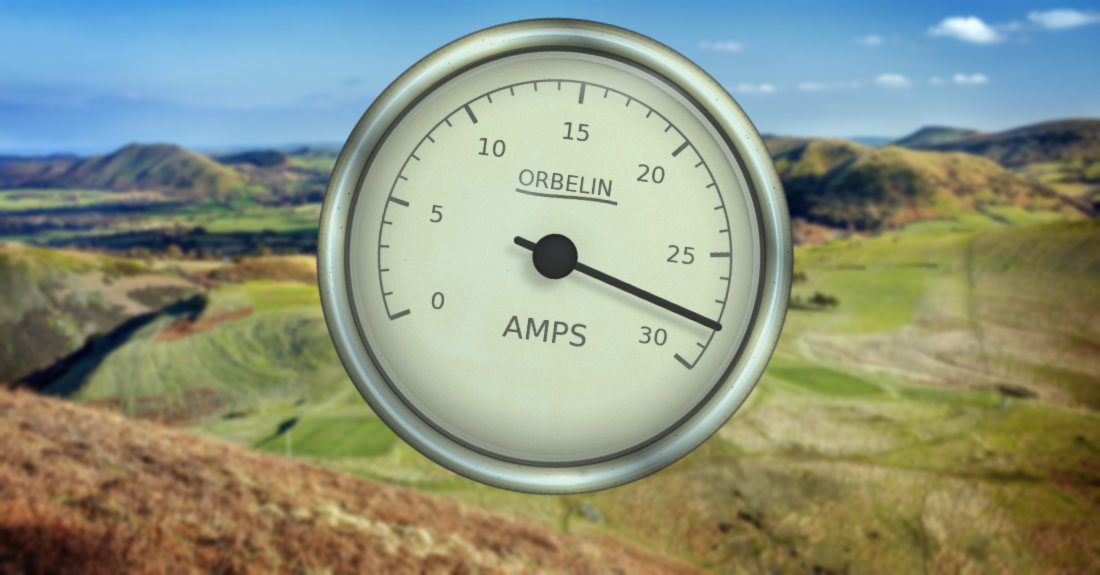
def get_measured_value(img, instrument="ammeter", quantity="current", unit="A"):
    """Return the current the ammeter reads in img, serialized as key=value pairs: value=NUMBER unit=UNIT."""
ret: value=28 unit=A
